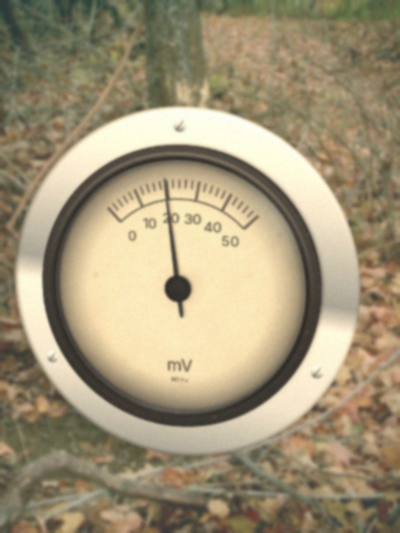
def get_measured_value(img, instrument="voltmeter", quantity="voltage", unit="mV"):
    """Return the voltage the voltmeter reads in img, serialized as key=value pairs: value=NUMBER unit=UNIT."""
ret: value=20 unit=mV
